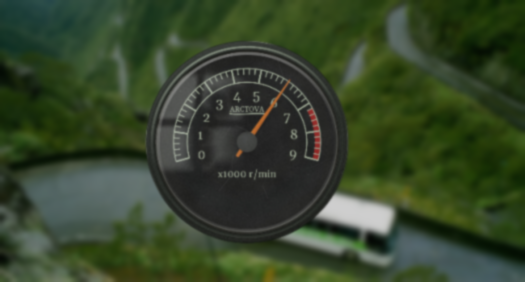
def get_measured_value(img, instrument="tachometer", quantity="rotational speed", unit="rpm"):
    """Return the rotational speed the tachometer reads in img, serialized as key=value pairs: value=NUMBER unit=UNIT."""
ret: value=6000 unit=rpm
